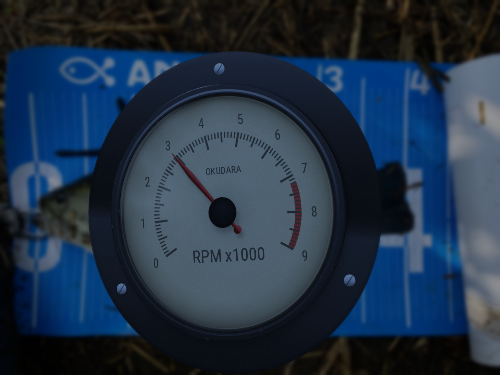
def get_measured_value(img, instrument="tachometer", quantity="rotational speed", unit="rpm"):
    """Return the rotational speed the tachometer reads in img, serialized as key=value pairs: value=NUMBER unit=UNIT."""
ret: value=3000 unit=rpm
